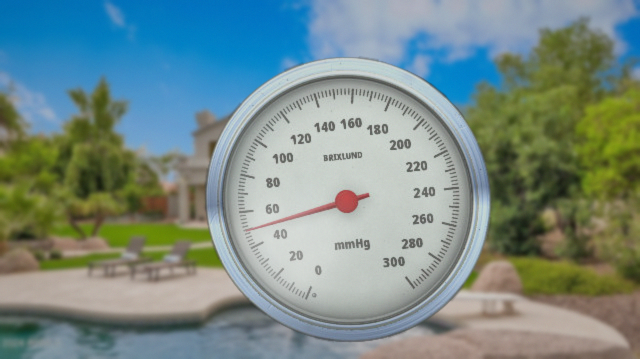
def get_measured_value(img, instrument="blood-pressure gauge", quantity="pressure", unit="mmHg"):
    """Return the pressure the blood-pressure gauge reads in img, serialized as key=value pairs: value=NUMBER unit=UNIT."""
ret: value=50 unit=mmHg
